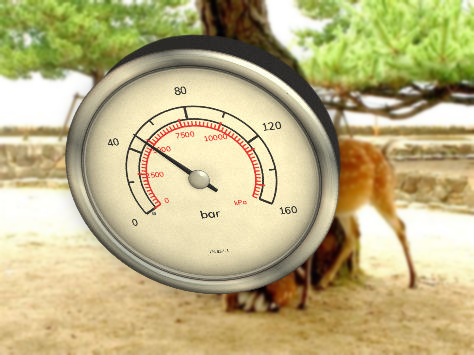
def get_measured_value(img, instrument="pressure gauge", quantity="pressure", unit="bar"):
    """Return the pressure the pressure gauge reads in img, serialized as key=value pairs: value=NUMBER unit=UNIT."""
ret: value=50 unit=bar
